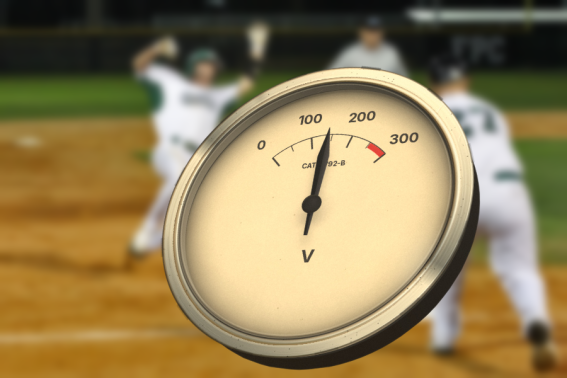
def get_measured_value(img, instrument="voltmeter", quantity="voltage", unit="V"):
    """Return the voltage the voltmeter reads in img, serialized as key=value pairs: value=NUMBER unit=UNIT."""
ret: value=150 unit=V
